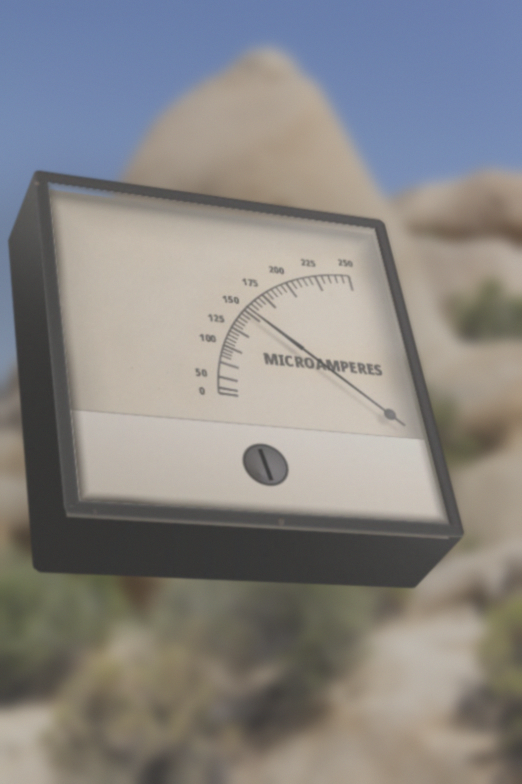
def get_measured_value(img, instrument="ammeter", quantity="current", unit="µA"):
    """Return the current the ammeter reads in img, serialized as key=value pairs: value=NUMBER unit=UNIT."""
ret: value=150 unit=µA
